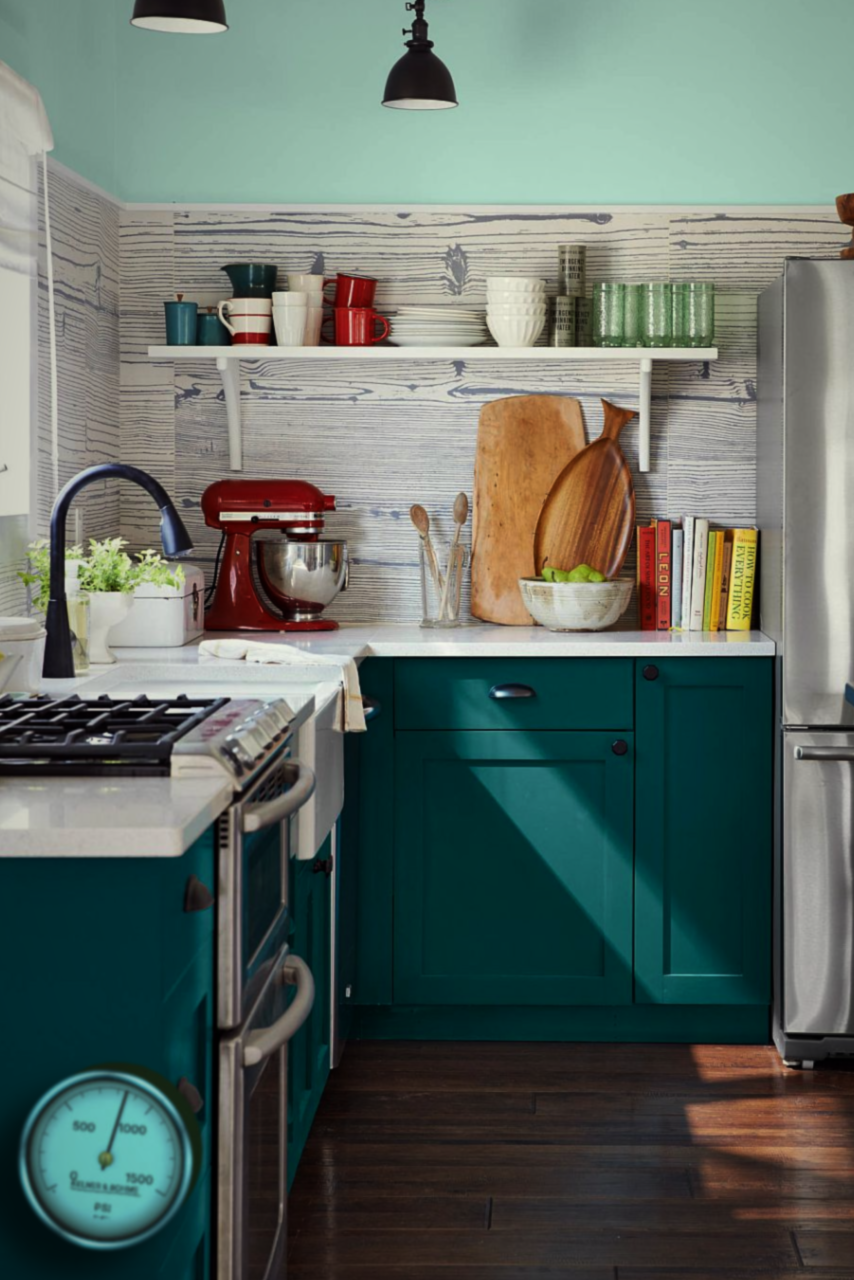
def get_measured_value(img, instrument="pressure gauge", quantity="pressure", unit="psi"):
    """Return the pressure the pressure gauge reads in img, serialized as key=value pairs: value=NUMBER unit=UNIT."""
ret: value=850 unit=psi
